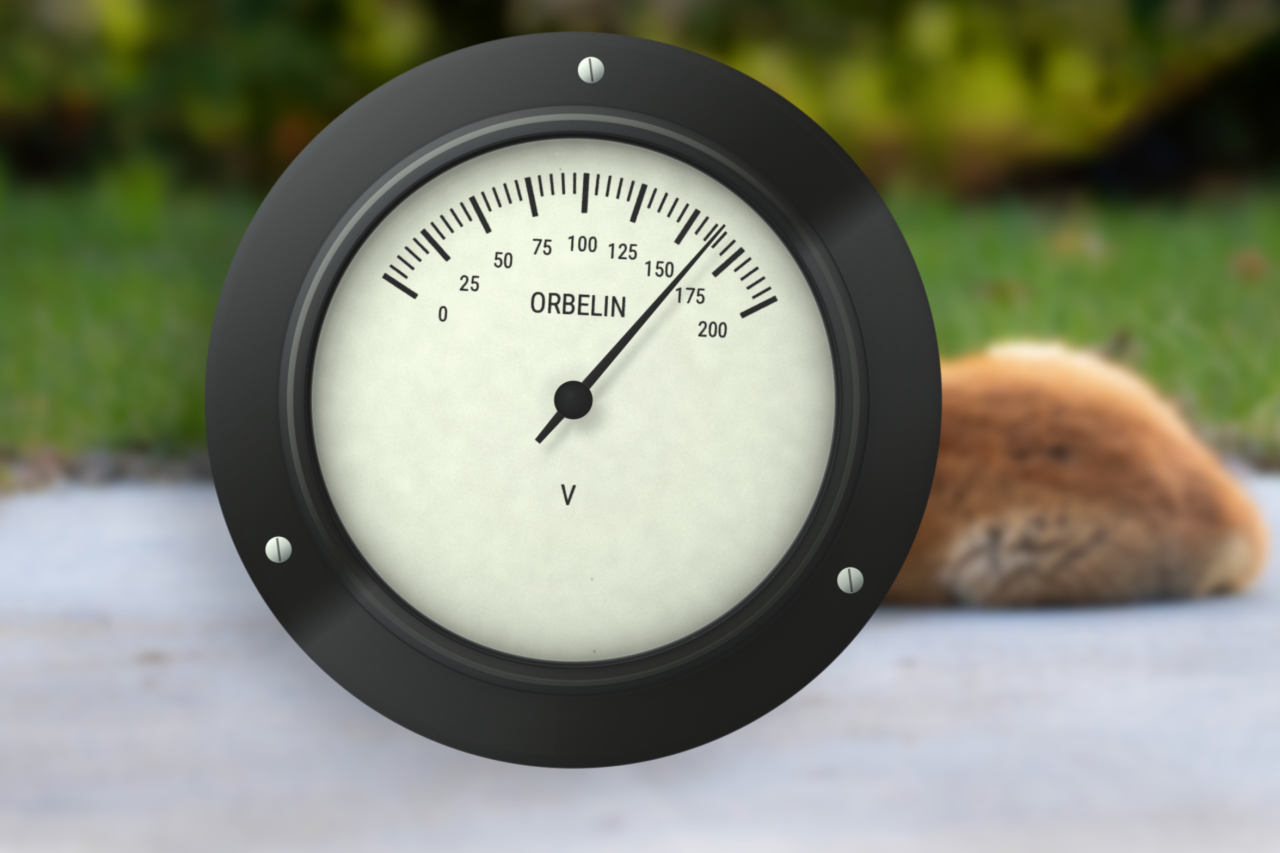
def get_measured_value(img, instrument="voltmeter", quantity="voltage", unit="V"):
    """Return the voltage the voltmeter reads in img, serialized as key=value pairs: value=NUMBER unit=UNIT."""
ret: value=162.5 unit=V
